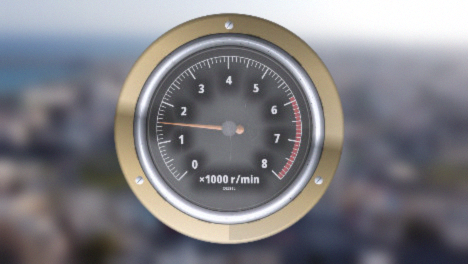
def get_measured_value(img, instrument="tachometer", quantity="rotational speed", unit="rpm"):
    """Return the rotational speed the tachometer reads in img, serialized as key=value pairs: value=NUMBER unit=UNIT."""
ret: value=1500 unit=rpm
